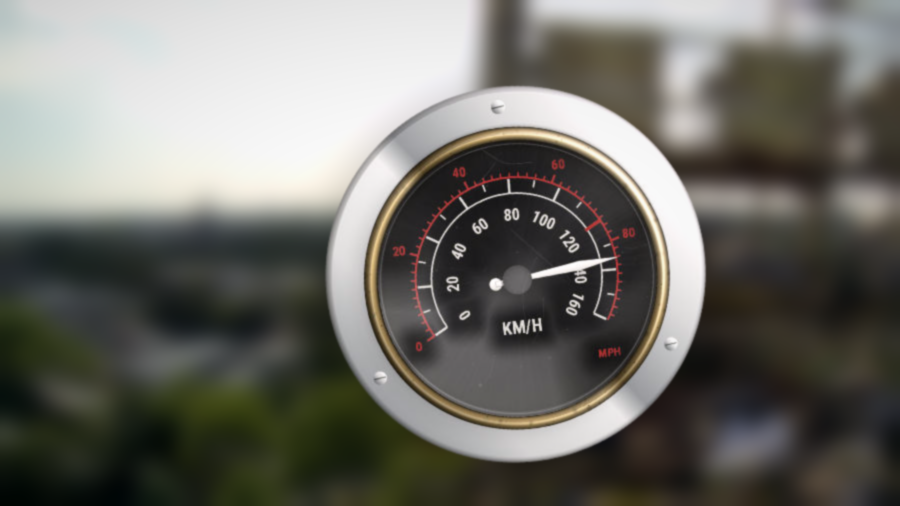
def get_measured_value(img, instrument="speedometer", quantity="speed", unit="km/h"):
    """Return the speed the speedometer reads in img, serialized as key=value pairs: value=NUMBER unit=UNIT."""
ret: value=135 unit=km/h
